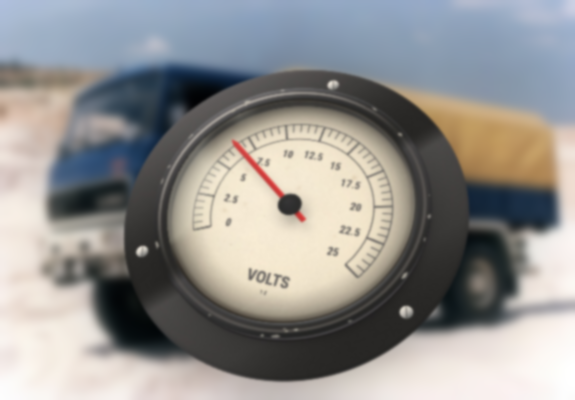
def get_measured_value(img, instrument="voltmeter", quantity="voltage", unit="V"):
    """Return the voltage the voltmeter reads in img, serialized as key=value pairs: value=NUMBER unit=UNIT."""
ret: value=6.5 unit=V
